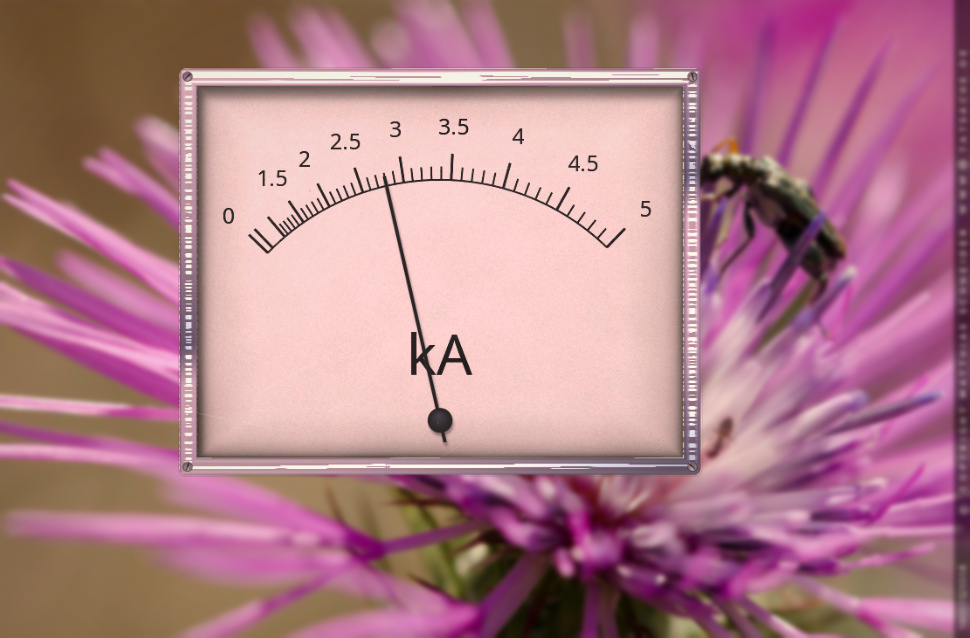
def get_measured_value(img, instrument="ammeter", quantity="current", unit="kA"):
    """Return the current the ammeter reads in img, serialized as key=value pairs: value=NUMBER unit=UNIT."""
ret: value=2.8 unit=kA
